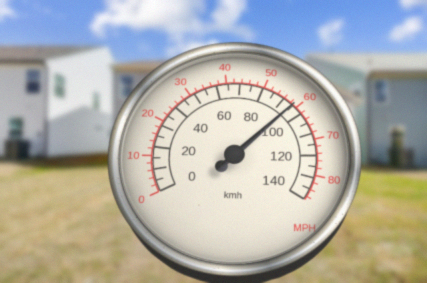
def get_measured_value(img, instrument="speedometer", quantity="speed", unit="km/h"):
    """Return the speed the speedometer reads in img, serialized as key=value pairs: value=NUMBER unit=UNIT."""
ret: value=95 unit=km/h
